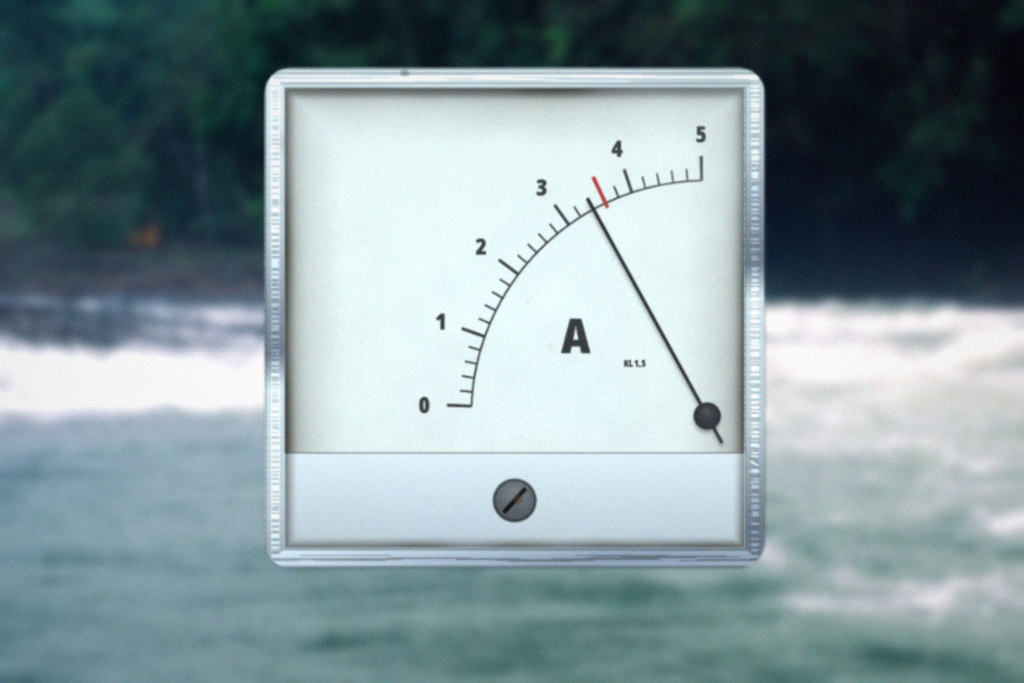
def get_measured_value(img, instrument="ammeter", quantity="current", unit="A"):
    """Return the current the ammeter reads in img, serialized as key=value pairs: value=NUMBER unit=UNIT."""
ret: value=3.4 unit=A
